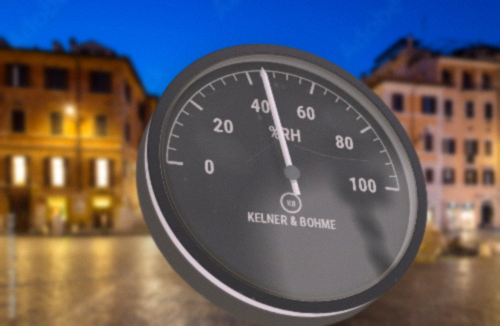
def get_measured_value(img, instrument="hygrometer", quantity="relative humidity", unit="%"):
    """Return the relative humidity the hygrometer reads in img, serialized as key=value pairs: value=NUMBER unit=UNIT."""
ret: value=44 unit=%
